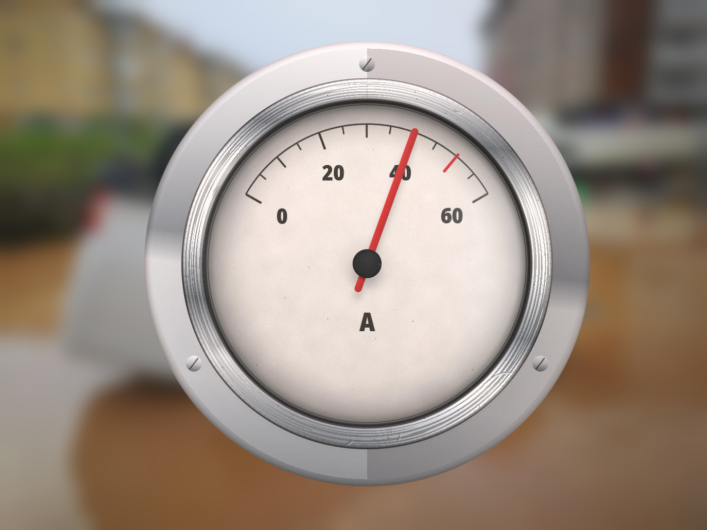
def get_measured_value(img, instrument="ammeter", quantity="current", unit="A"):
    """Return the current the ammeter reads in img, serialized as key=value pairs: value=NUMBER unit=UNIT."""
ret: value=40 unit=A
